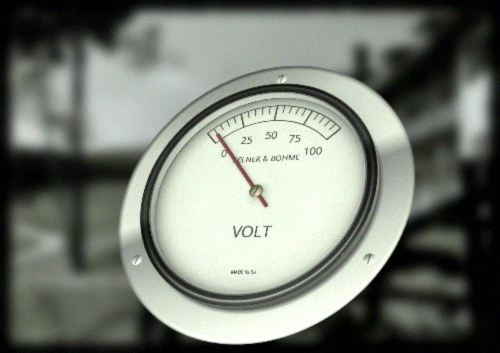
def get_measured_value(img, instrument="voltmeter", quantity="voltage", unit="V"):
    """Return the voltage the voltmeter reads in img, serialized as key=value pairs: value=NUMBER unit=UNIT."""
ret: value=5 unit=V
